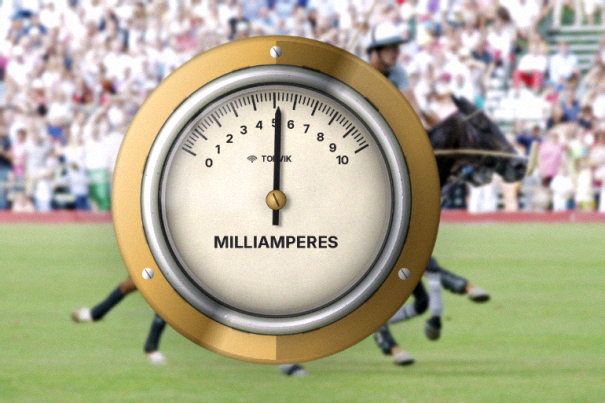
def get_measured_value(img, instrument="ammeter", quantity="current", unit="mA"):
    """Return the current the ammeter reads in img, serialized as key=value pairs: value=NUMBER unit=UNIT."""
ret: value=5.2 unit=mA
